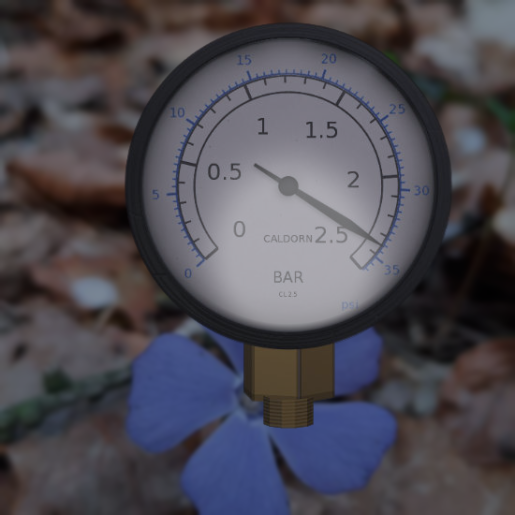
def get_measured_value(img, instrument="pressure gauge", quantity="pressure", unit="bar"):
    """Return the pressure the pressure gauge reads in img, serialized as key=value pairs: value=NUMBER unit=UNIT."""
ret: value=2.35 unit=bar
